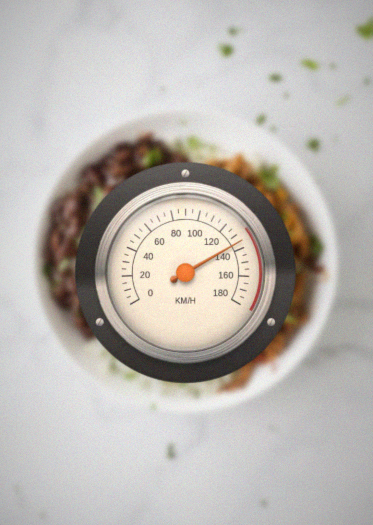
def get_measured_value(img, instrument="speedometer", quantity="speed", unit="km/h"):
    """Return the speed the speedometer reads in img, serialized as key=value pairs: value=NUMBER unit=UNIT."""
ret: value=135 unit=km/h
